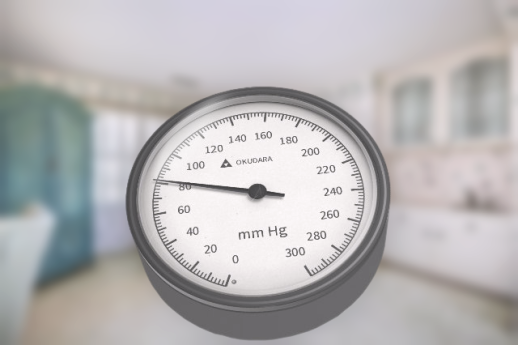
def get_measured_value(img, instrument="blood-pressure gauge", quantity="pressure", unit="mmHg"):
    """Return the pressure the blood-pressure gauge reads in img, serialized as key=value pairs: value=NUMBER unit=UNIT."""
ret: value=80 unit=mmHg
